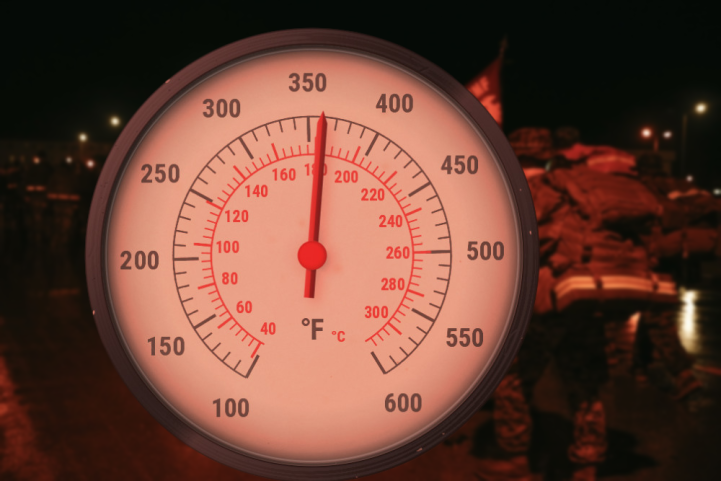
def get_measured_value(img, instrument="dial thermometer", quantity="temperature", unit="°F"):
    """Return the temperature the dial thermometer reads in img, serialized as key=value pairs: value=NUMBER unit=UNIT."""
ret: value=360 unit=°F
